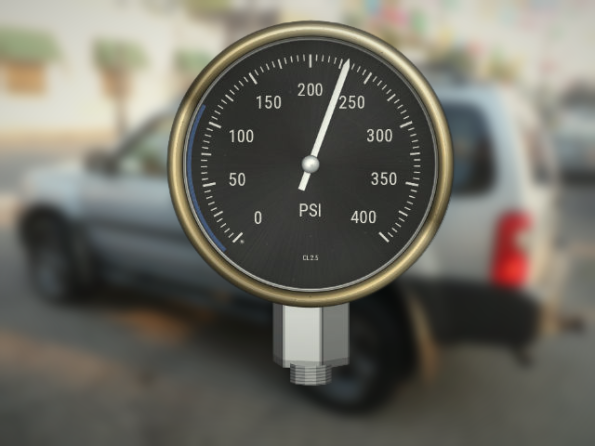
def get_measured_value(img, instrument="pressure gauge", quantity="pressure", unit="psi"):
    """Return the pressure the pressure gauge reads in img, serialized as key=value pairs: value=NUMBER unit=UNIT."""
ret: value=230 unit=psi
